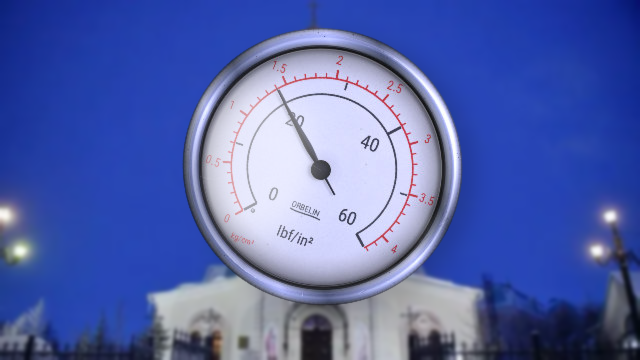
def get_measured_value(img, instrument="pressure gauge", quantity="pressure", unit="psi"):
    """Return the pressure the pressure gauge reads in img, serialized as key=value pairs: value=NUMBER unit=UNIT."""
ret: value=20 unit=psi
